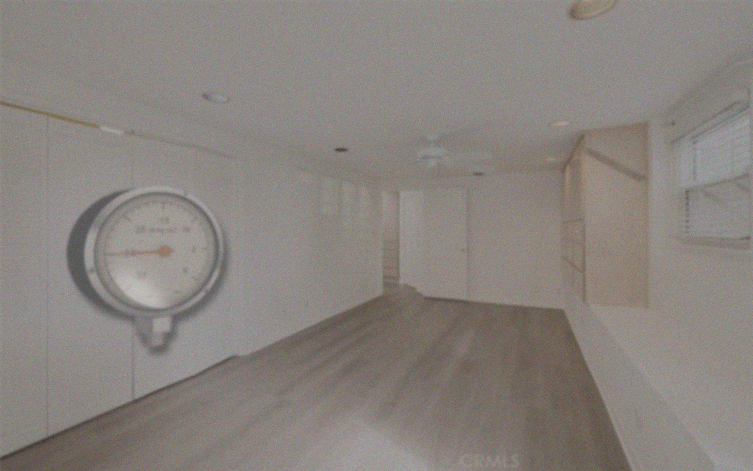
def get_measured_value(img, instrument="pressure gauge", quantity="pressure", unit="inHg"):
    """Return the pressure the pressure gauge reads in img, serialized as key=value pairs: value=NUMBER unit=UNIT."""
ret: value=-25 unit=inHg
